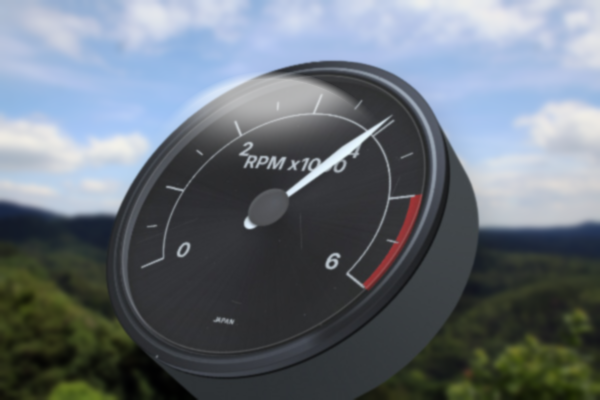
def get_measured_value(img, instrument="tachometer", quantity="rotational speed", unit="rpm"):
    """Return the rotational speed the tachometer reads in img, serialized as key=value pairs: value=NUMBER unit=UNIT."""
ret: value=4000 unit=rpm
